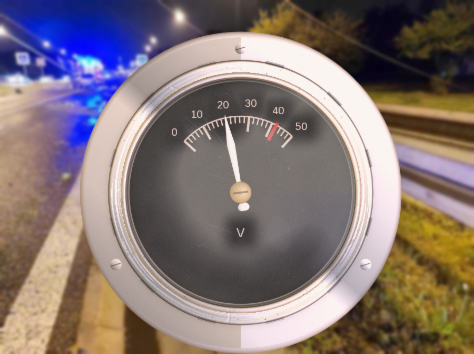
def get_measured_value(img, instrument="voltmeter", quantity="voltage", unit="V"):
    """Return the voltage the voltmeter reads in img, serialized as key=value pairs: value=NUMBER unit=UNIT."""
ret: value=20 unit=V
